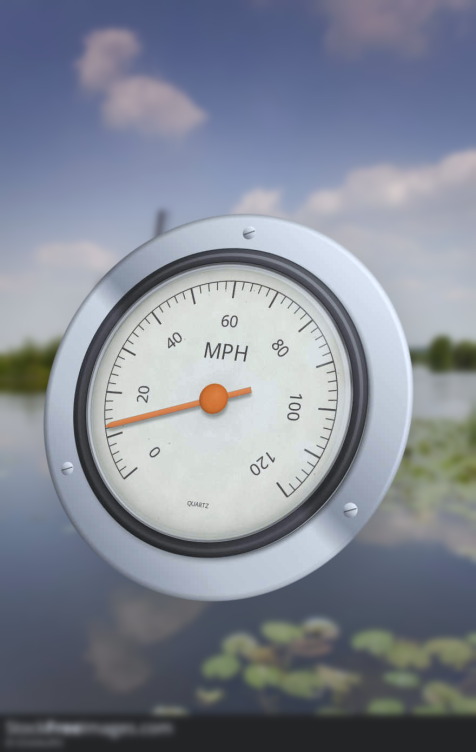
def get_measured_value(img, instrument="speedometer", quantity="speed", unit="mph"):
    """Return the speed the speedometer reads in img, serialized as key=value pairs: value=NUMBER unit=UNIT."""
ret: value=12 unit=mph
